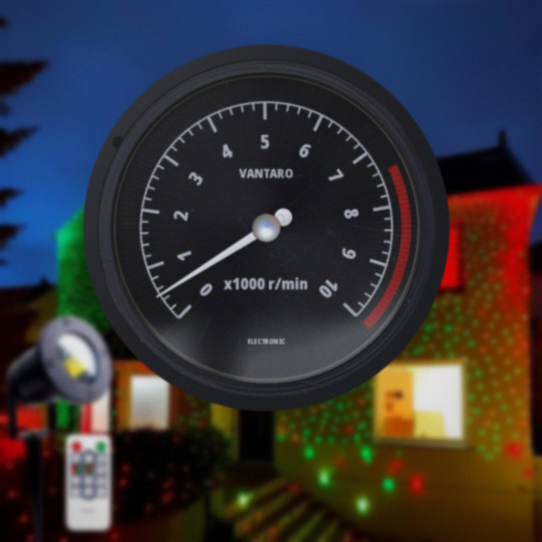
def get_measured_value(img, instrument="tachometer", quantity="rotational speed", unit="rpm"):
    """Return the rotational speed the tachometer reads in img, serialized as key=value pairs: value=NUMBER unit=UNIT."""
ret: value=500 unit=rpm
